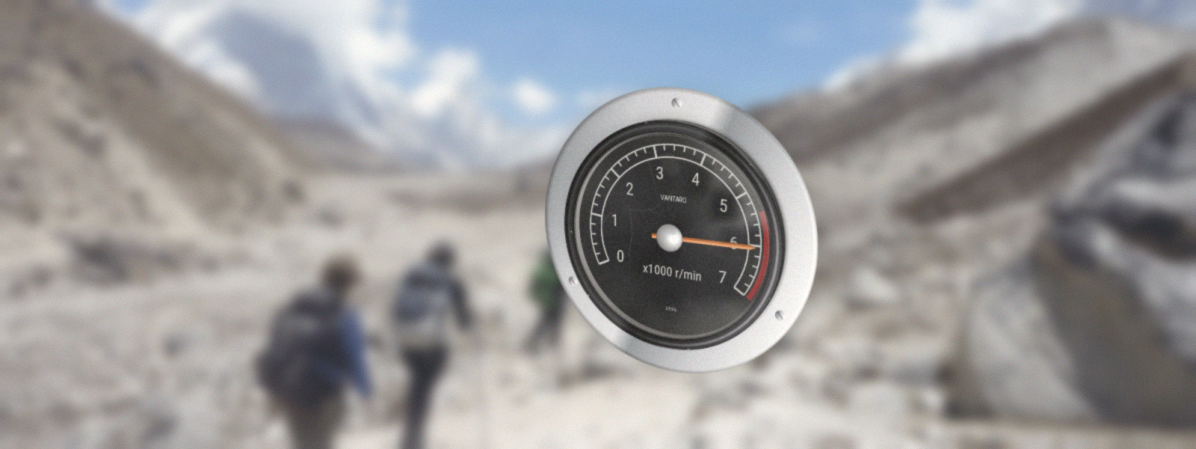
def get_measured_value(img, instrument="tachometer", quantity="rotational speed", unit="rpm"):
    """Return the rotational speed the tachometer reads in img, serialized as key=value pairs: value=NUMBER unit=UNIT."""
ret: value=6000 unit=rpm
